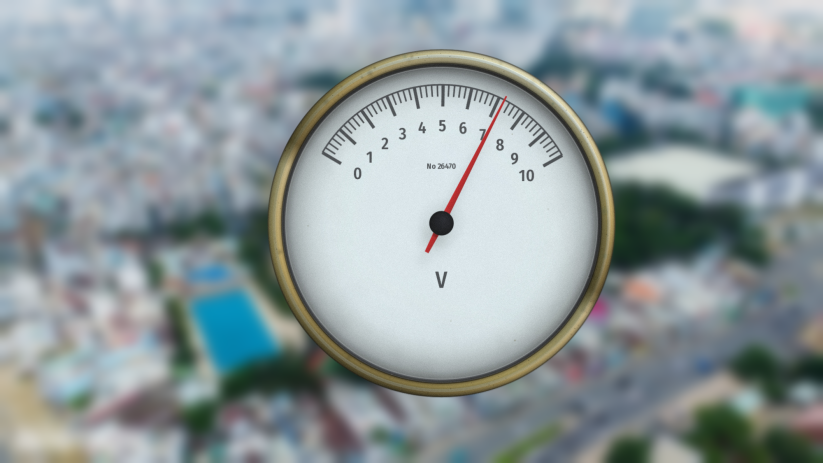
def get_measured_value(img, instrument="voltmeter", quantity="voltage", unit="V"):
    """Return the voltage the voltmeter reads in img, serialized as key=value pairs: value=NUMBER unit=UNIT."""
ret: value=7.2 unit=V
